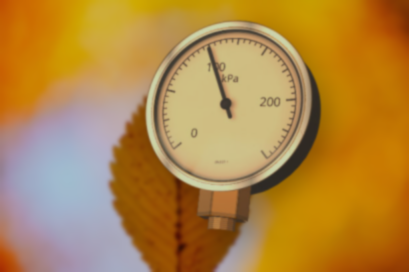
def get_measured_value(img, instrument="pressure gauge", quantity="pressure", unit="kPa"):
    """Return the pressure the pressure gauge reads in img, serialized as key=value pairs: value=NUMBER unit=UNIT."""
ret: value=100 unit=kPa
